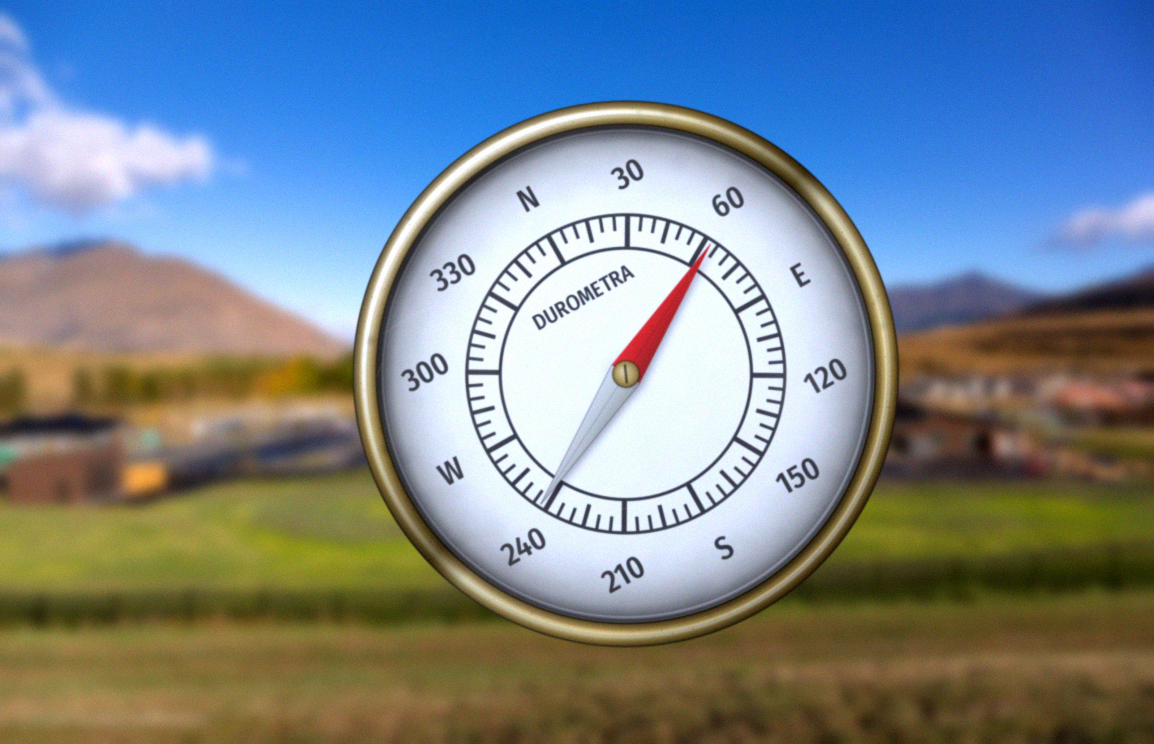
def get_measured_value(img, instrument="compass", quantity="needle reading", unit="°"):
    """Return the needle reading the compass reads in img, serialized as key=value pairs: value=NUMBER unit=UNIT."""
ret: value=62.5 unit=°
